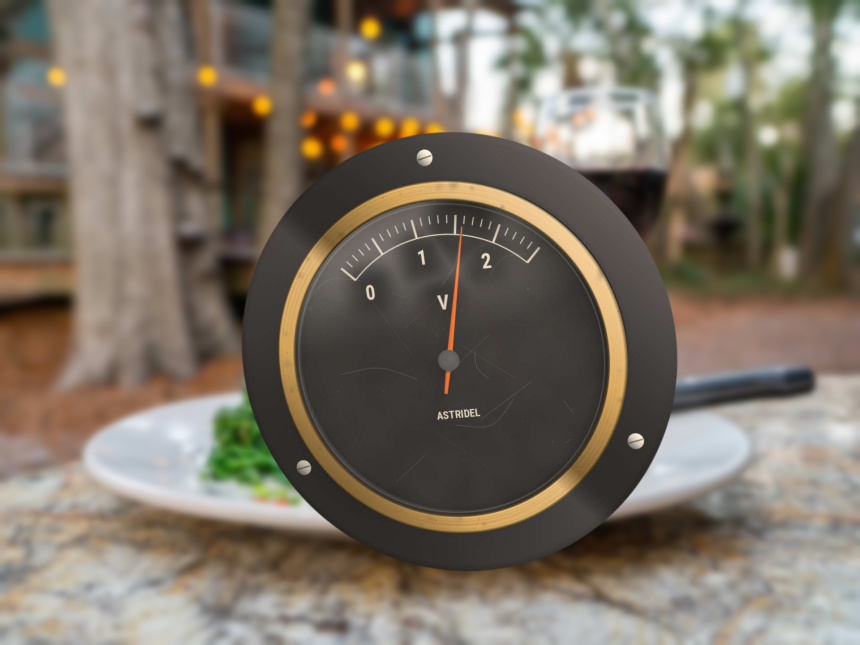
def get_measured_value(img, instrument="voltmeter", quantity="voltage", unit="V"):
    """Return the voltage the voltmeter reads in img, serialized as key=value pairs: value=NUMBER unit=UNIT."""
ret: value=1.6 unit=V
